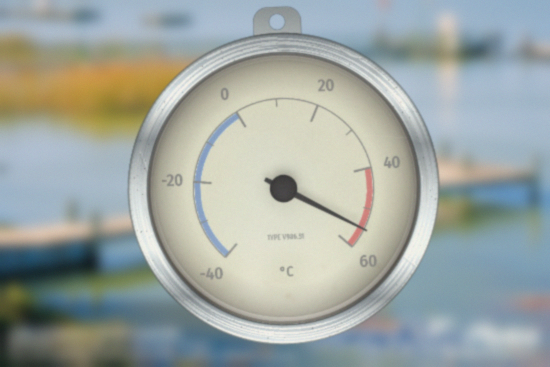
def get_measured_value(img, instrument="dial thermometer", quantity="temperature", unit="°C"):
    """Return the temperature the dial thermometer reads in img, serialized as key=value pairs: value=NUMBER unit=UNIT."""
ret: value=55 unit=°C
